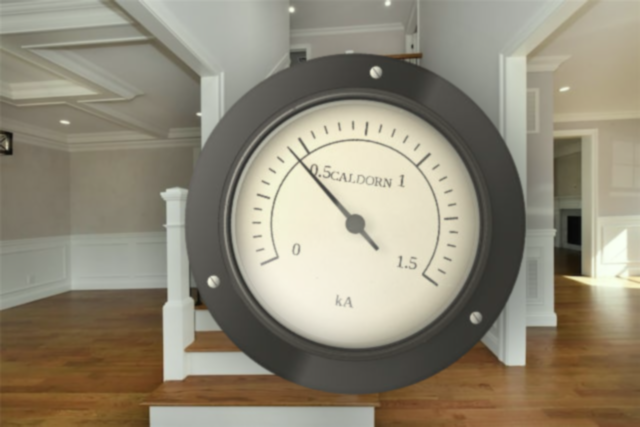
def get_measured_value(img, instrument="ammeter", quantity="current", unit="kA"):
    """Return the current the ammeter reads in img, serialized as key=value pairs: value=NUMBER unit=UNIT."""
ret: value=0.45 unit=kA
